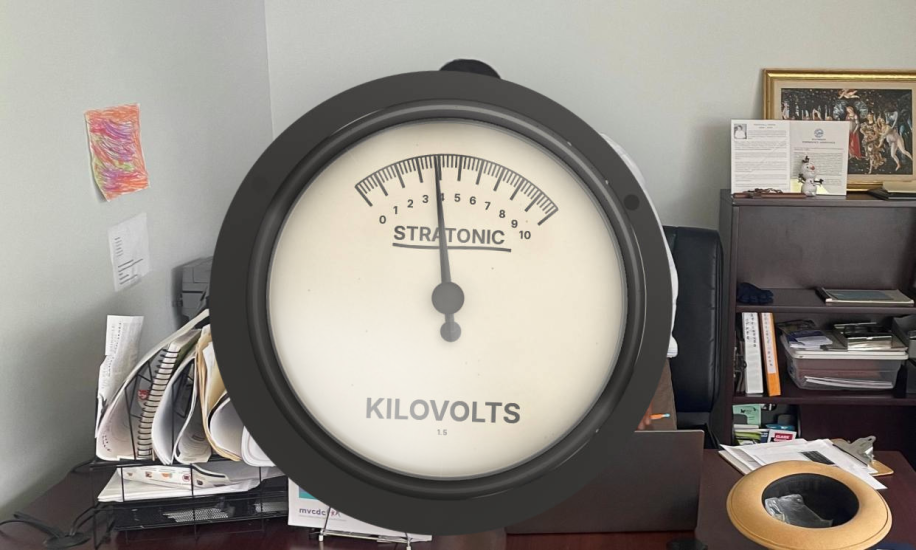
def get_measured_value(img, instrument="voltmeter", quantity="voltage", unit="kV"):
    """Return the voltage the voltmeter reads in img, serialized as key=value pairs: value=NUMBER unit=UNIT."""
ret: value=3.8 unit=kV
